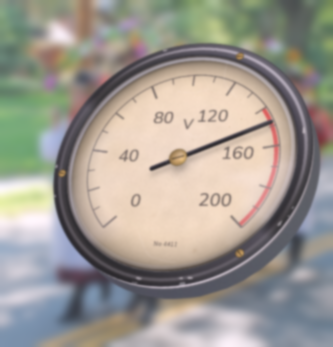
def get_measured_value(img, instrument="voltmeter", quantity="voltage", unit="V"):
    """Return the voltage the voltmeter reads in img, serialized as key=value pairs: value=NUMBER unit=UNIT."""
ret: value=150 unit=V
